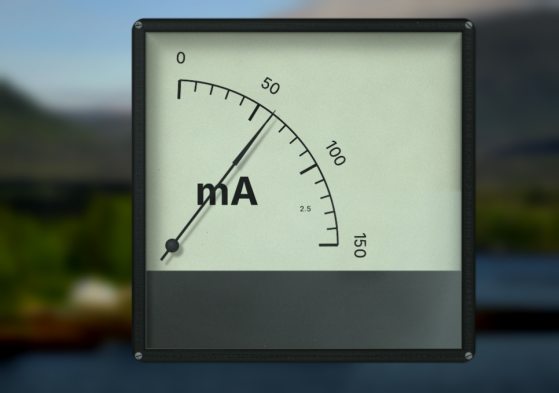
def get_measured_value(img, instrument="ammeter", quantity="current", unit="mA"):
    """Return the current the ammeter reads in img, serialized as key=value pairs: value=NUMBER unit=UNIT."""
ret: value=60 unit=mA
